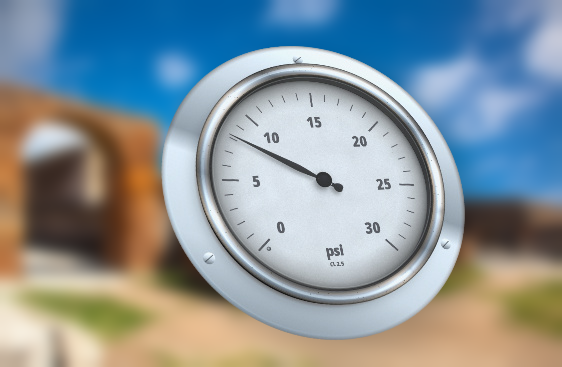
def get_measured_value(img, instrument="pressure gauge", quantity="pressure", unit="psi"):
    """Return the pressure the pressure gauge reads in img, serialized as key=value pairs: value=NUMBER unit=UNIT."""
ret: value=8 unit=psi
